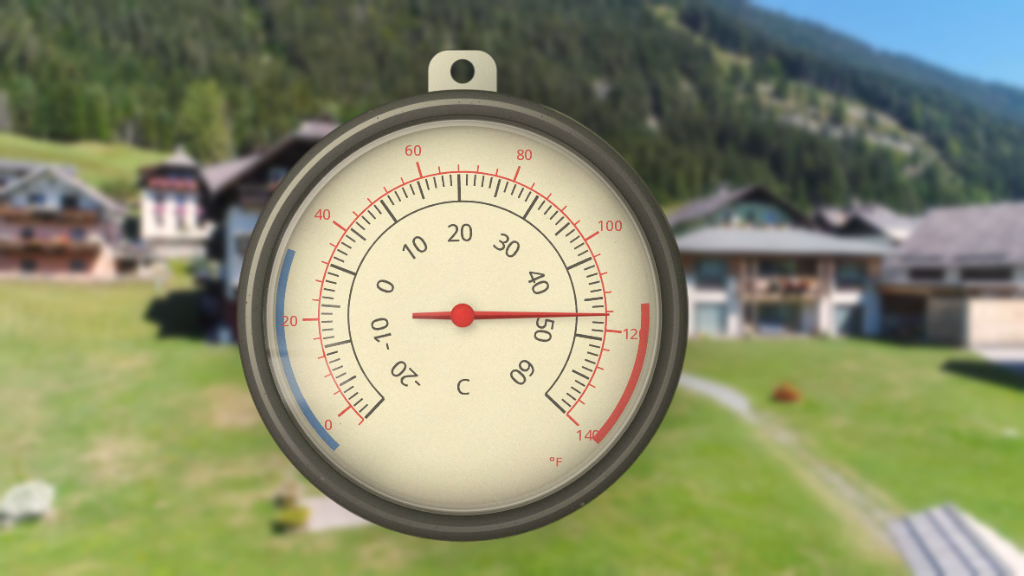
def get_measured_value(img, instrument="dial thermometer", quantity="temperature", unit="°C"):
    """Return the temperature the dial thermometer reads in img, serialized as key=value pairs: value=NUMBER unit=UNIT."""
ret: value=47 unit=°C
